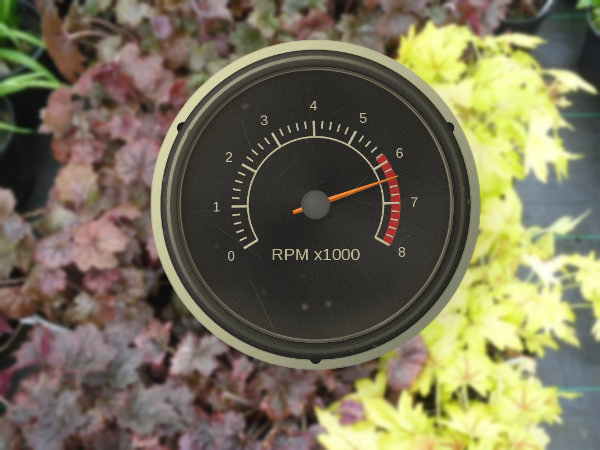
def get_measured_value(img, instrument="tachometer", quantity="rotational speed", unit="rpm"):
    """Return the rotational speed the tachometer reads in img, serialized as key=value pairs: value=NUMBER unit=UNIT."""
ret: value=6400 unit=rpm
